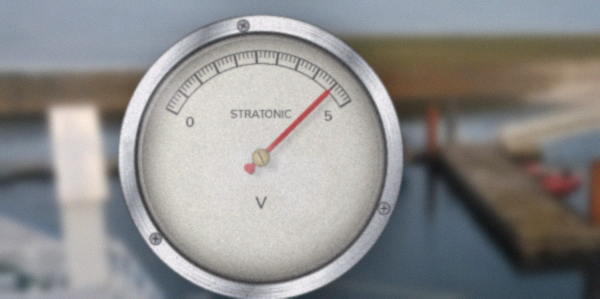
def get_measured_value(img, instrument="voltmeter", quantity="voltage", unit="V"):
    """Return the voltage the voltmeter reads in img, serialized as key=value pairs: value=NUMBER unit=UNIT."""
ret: value=4.5 unit=V
